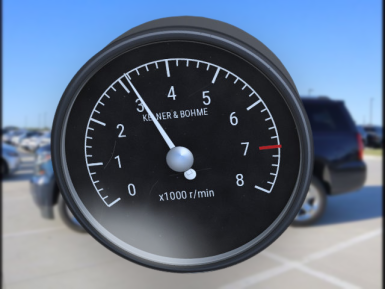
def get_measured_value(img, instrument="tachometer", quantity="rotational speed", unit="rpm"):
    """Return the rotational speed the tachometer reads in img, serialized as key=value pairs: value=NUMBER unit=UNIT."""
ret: value=3200 unit=rpm
